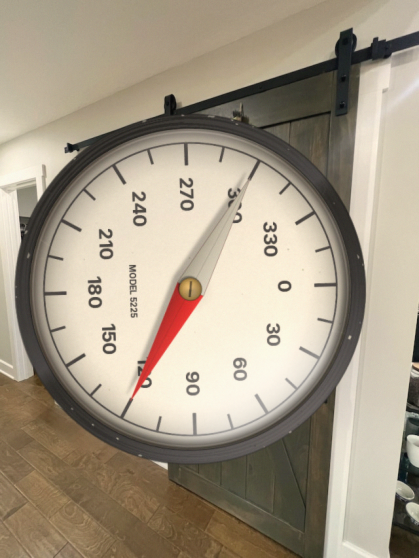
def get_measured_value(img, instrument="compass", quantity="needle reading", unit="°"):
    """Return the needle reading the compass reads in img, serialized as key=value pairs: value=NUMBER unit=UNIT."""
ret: value=120 unit=°
